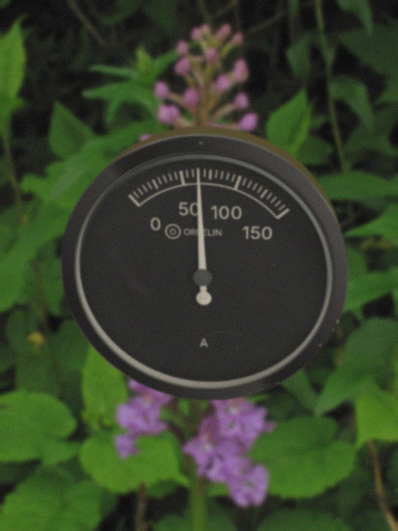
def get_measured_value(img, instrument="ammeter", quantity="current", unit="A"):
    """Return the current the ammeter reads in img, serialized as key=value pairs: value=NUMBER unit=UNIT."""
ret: value=65 unit=A
